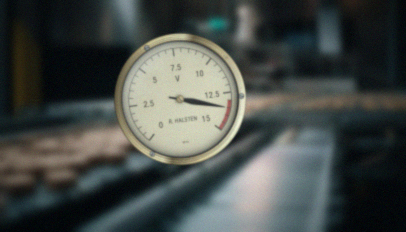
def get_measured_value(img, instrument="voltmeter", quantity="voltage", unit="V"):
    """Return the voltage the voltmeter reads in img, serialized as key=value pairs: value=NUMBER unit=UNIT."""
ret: value=13.5 unit=V
